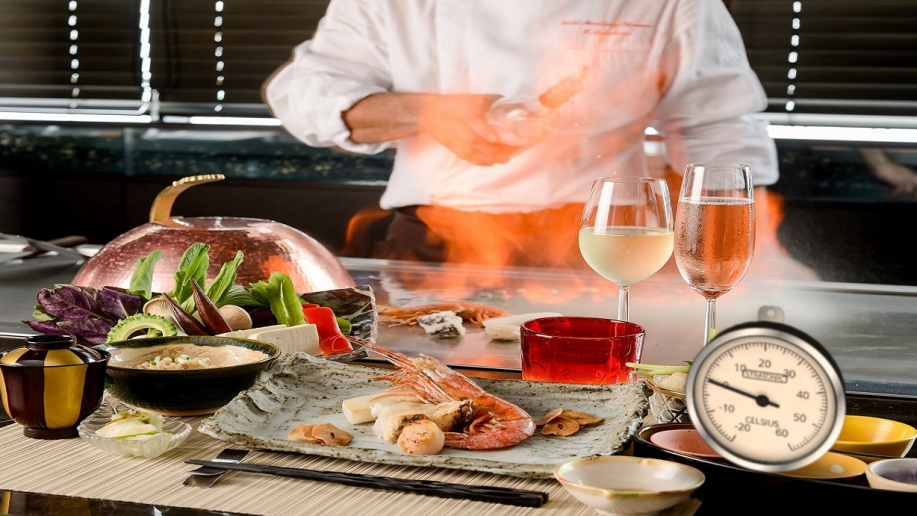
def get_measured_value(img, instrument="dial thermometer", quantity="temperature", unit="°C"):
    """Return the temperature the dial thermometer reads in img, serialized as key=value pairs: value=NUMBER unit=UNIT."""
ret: value=0 unit=°C
